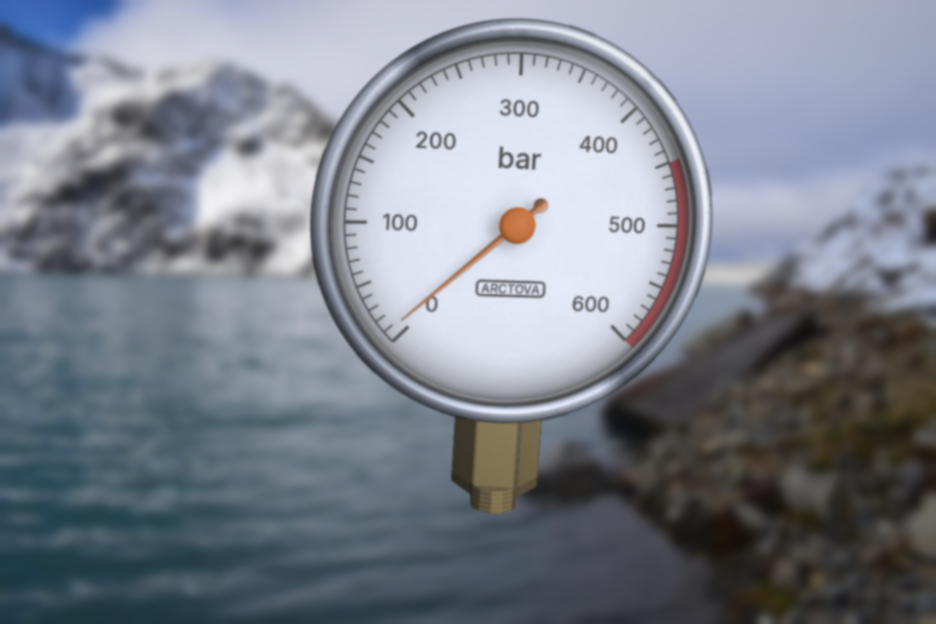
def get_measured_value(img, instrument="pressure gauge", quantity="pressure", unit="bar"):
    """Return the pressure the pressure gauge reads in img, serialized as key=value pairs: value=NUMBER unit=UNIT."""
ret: value=10 unit=bar
